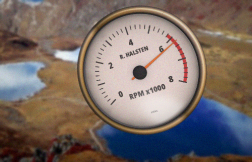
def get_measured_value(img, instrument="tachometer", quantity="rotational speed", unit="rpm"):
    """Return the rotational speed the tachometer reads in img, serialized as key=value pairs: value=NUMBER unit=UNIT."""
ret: value=6200 unit=rpm
